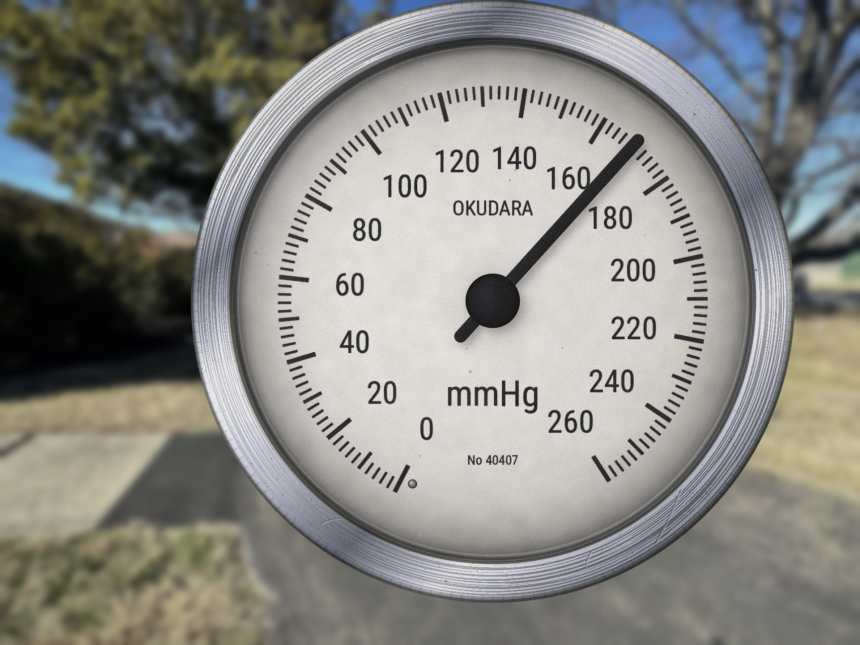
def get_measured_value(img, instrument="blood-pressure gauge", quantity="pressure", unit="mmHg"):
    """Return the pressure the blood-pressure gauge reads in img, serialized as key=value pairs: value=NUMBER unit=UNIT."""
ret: value=169 unit=mmHg
